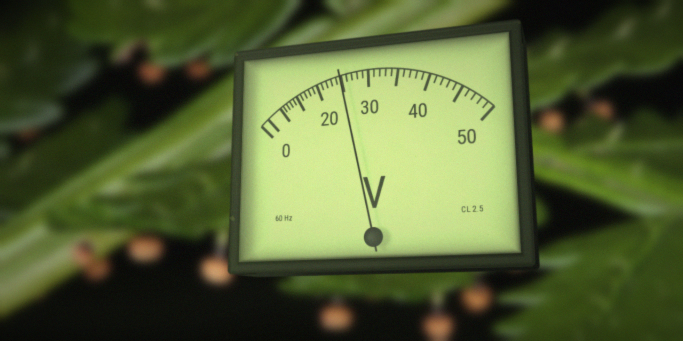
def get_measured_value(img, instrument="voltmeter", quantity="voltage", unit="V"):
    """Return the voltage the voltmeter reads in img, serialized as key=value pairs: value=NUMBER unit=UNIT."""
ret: value=25 unit=V
